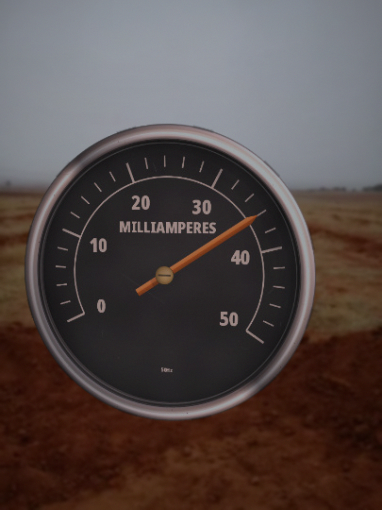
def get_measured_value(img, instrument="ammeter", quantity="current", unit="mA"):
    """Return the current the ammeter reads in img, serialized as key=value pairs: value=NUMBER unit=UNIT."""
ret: value=36 unit=mA
